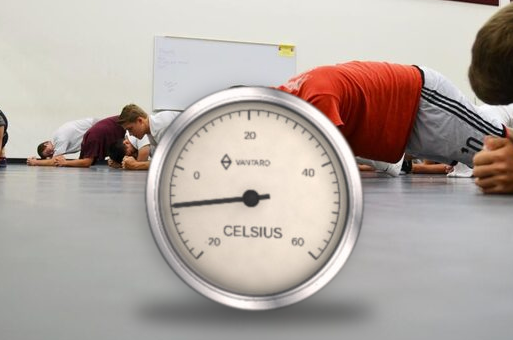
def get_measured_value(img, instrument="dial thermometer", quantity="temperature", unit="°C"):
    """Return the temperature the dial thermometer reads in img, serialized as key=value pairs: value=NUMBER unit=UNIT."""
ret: value=-8 unit=°C
